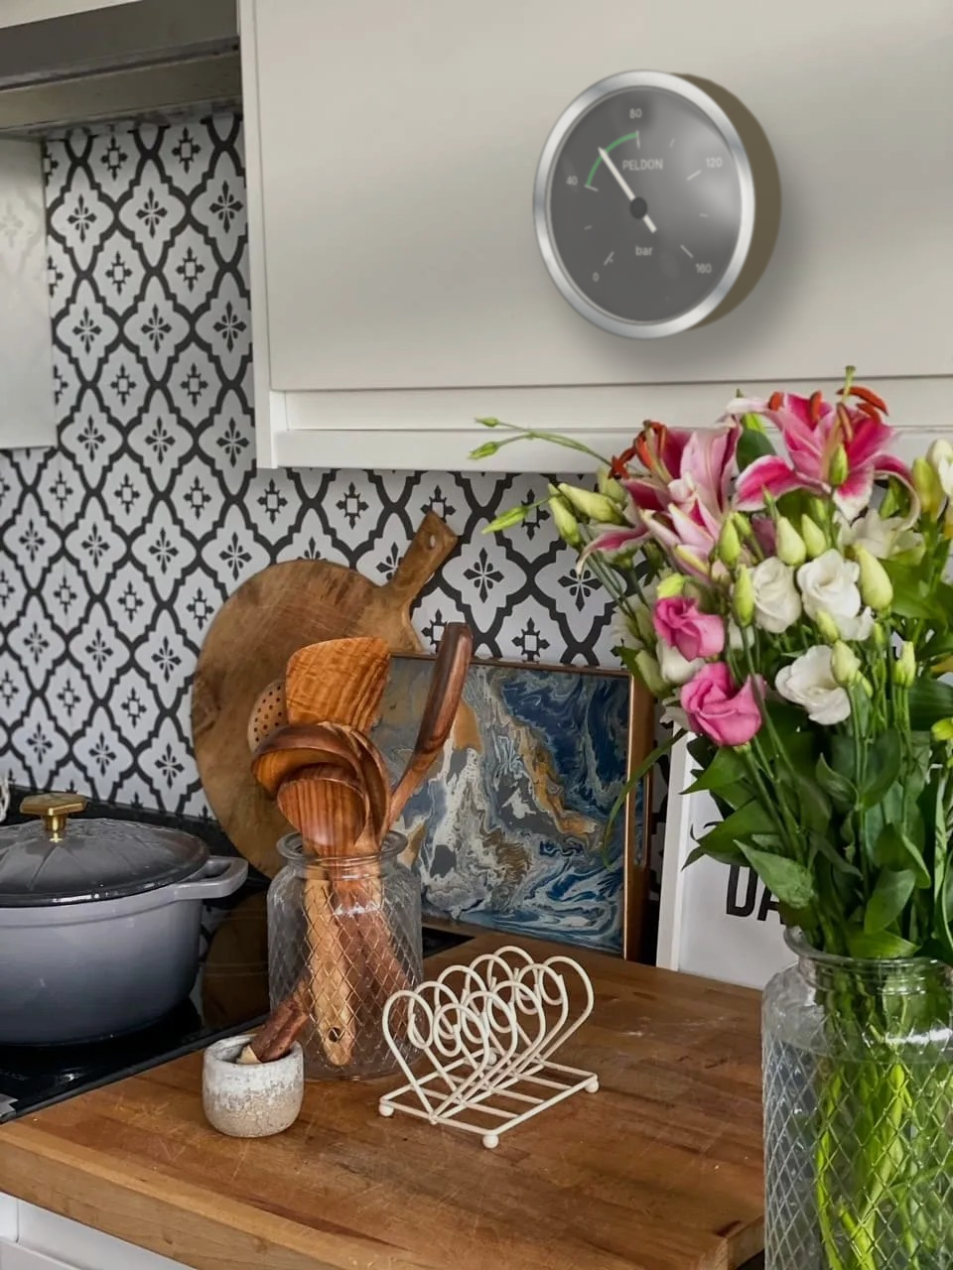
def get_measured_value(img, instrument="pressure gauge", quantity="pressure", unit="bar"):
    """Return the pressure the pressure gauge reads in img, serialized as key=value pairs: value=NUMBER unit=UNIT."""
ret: value=60 unit=bar
